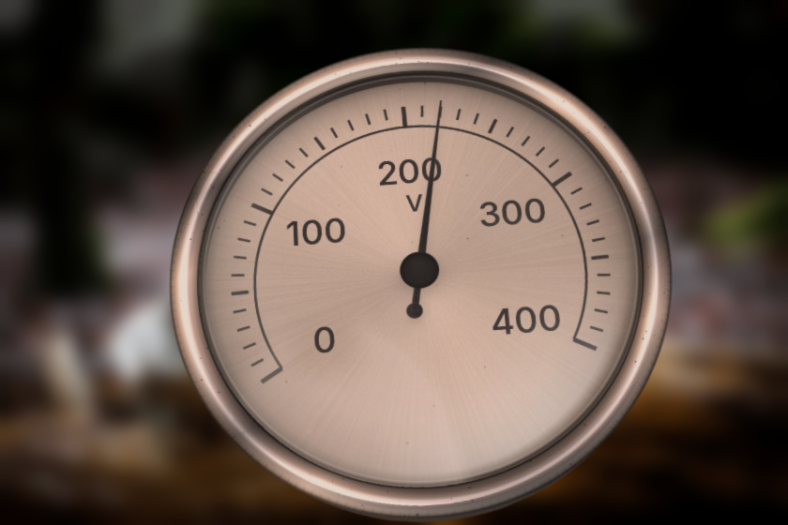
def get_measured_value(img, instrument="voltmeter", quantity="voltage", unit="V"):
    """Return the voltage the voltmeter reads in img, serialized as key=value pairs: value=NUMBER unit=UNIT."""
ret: value=220 unit=V
